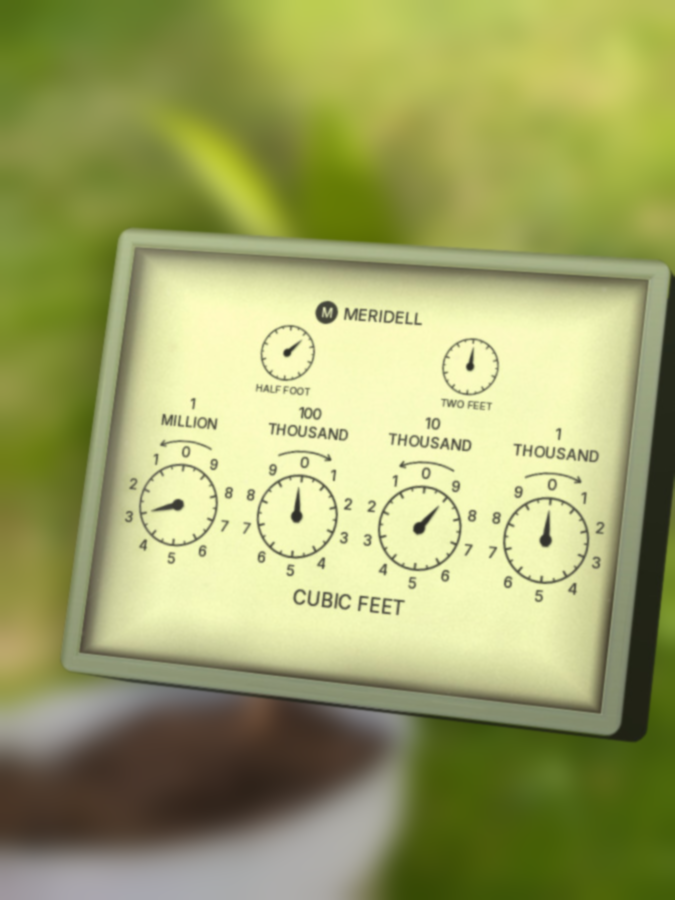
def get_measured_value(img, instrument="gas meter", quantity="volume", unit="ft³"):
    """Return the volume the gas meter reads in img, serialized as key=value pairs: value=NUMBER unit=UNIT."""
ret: value=299000 unit=ft³
